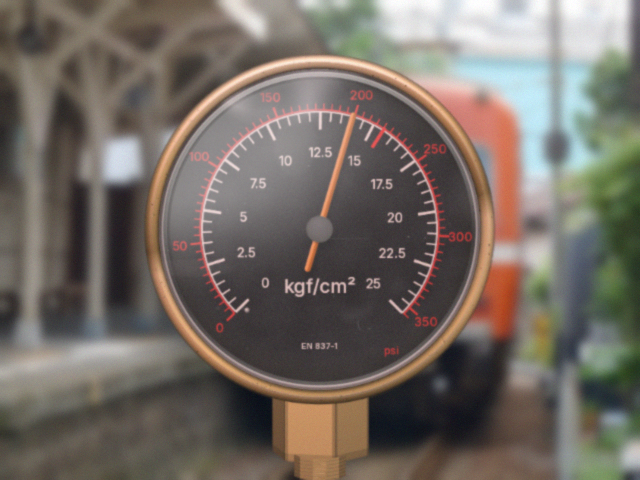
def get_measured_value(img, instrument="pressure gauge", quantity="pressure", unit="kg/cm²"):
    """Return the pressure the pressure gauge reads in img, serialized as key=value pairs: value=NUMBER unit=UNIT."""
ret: value=14 unit=kg/cm²
